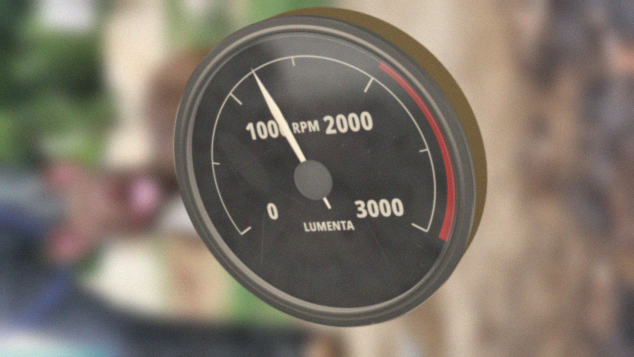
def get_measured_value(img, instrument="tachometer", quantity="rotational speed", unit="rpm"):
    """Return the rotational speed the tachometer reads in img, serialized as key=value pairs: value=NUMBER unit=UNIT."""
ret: value=1250 unit=rpm
